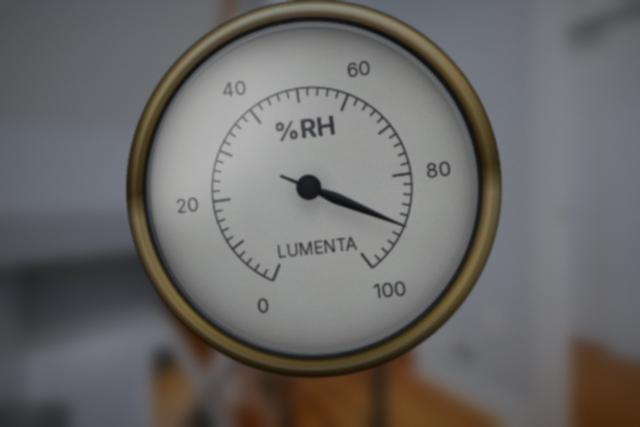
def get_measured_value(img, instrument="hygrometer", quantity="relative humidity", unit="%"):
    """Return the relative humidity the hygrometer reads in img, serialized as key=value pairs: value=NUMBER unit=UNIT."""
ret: value=90 unit=%
